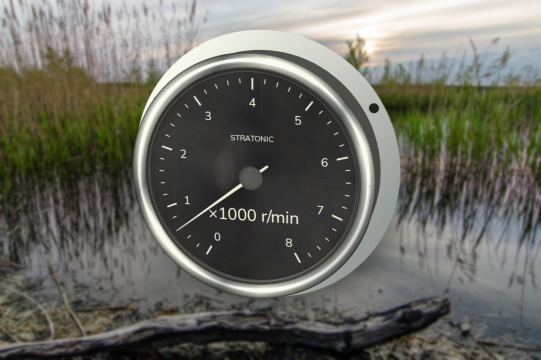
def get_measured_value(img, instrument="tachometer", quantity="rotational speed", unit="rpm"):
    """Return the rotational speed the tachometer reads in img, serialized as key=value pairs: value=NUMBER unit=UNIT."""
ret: value=600 unit=rpm
